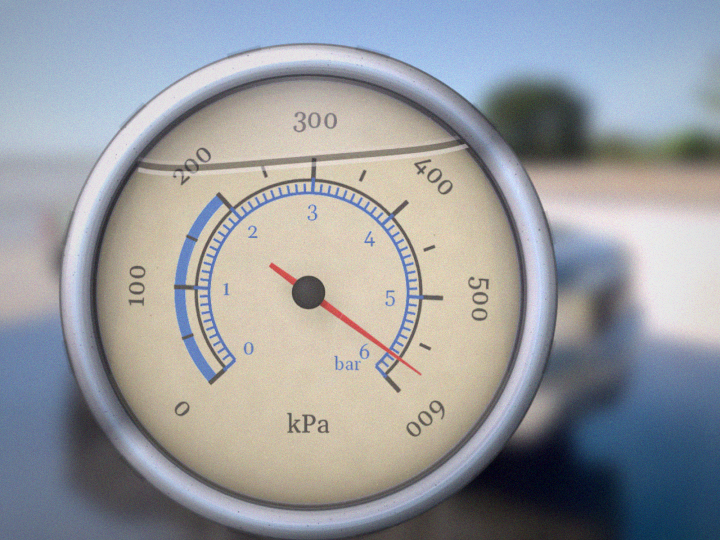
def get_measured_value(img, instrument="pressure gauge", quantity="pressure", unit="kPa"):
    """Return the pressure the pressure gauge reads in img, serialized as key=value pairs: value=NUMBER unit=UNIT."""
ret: value=575 unit=kPa
